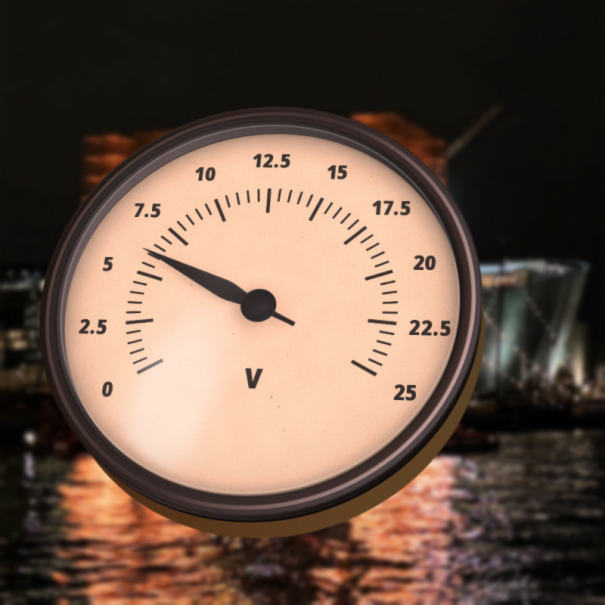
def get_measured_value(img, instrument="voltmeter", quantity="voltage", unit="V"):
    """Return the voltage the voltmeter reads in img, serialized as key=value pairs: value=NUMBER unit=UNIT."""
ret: value=6 unit=V
